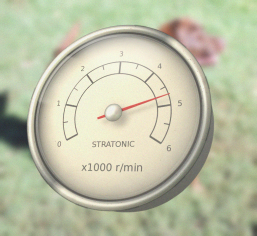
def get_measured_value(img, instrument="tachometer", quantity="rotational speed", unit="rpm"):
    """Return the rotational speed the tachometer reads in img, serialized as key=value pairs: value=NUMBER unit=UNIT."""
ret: value=4750 unit=rpm
